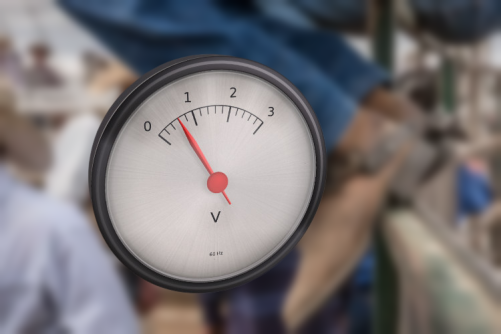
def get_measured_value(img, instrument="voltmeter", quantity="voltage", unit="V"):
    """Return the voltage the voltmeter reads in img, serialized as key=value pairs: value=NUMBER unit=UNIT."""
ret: value=0.6 unit=V
